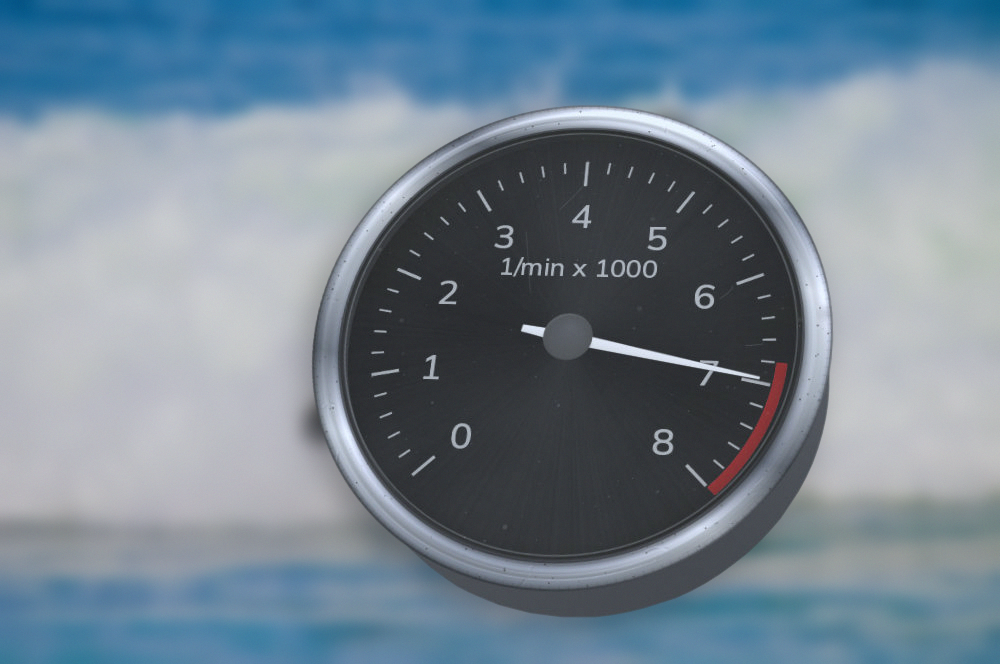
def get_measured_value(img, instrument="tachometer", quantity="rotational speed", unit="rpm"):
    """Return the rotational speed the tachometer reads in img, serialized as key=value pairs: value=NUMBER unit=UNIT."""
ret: value=7000 unit=rpm
